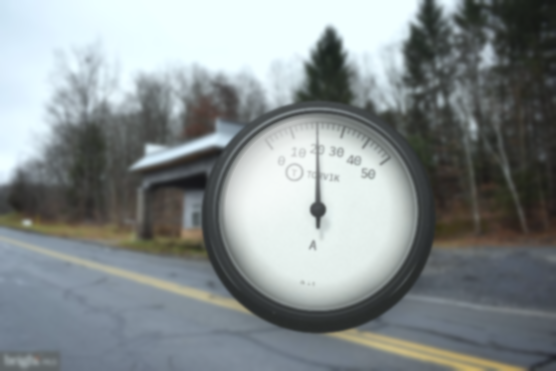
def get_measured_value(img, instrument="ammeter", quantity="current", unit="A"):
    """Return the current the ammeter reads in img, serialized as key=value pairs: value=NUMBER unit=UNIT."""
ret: value=20 unit=A
